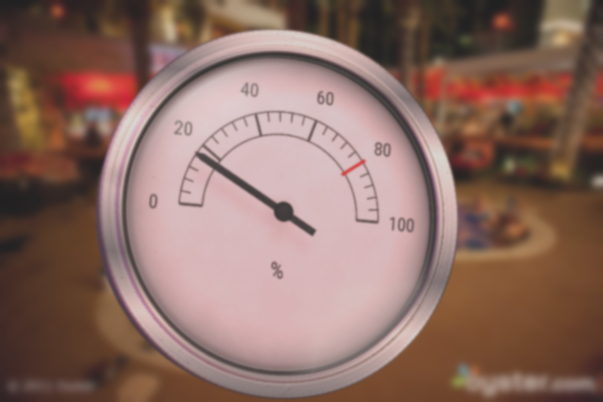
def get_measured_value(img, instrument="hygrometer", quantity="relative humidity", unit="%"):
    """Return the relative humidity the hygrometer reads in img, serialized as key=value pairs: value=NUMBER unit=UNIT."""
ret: value=16 unit=%
